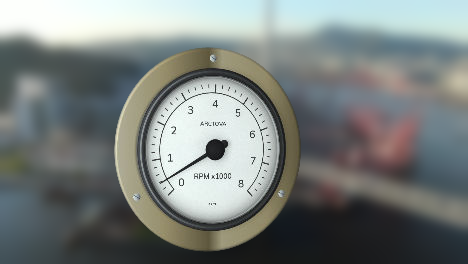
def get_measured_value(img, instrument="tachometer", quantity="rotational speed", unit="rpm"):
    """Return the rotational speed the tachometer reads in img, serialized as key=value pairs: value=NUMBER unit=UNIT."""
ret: value=400 unit=rpm
